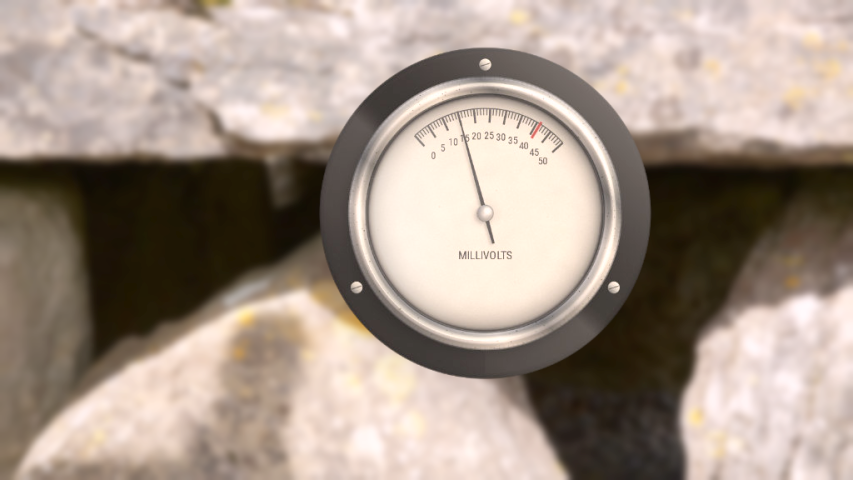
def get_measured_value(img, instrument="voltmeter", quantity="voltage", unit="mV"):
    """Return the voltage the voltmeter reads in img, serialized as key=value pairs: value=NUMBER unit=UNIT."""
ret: value=15 unit=mV
